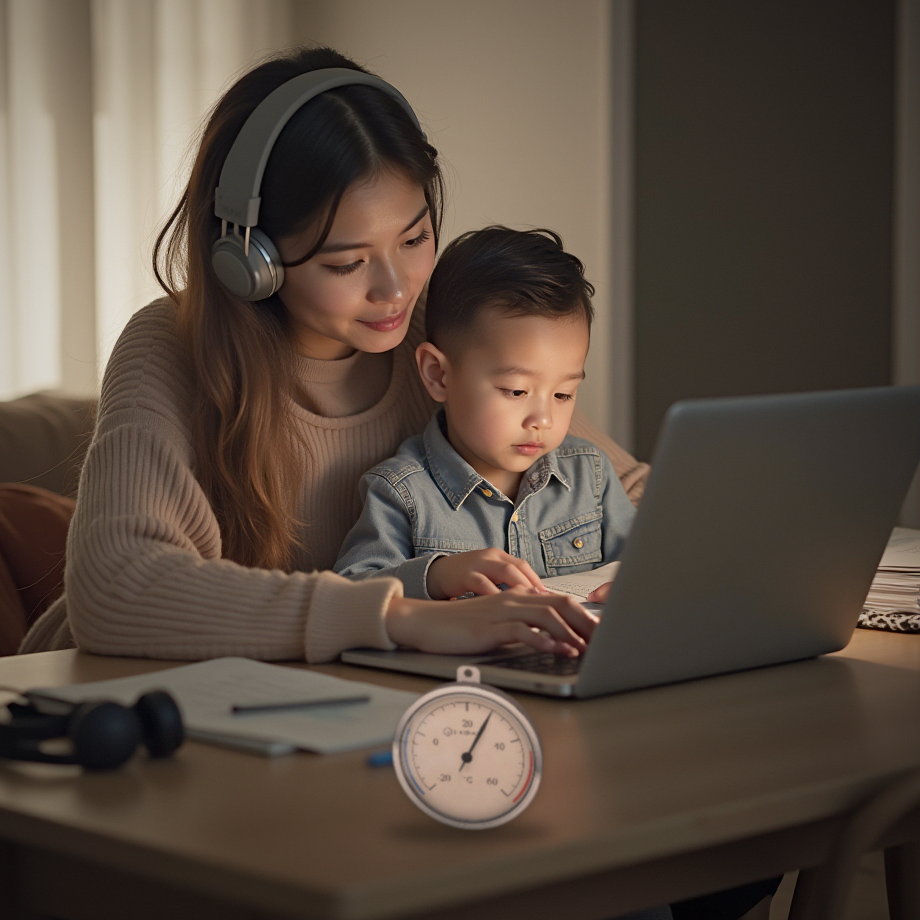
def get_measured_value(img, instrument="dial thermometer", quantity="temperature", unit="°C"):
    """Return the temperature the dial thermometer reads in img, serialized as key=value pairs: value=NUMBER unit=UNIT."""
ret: value=28 unit=°C
